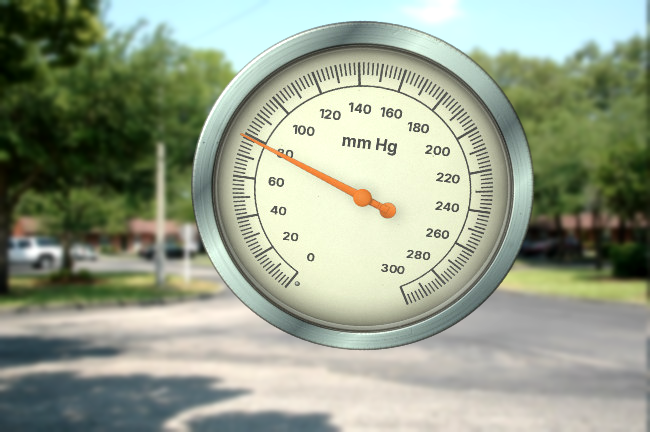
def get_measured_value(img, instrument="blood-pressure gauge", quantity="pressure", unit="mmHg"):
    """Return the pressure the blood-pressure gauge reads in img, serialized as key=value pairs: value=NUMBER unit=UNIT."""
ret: value=80 unit=mmHg
